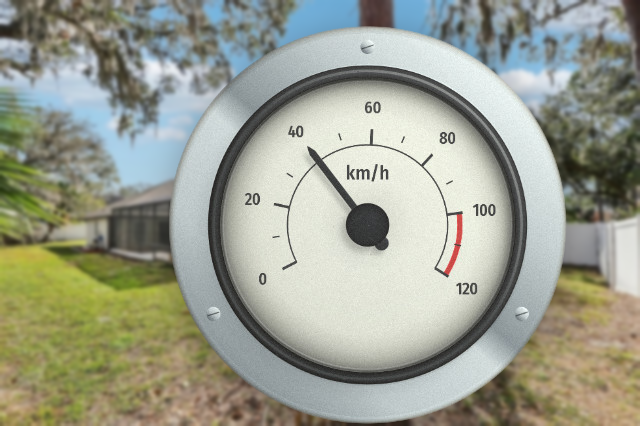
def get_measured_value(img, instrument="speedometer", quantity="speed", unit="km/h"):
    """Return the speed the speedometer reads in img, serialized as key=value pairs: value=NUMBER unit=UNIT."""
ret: value=40 unit=km/h
